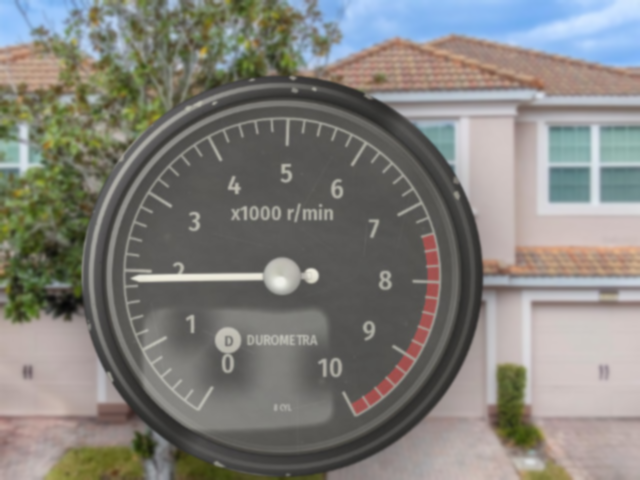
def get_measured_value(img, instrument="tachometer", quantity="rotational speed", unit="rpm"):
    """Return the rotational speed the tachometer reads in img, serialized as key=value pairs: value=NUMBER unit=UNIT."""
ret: value=1900 unit=rpm
